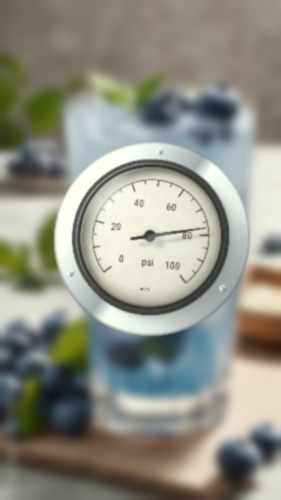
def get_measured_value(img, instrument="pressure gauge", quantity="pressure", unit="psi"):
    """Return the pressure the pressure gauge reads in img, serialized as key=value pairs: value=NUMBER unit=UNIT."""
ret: value=77.5 unit=psi
